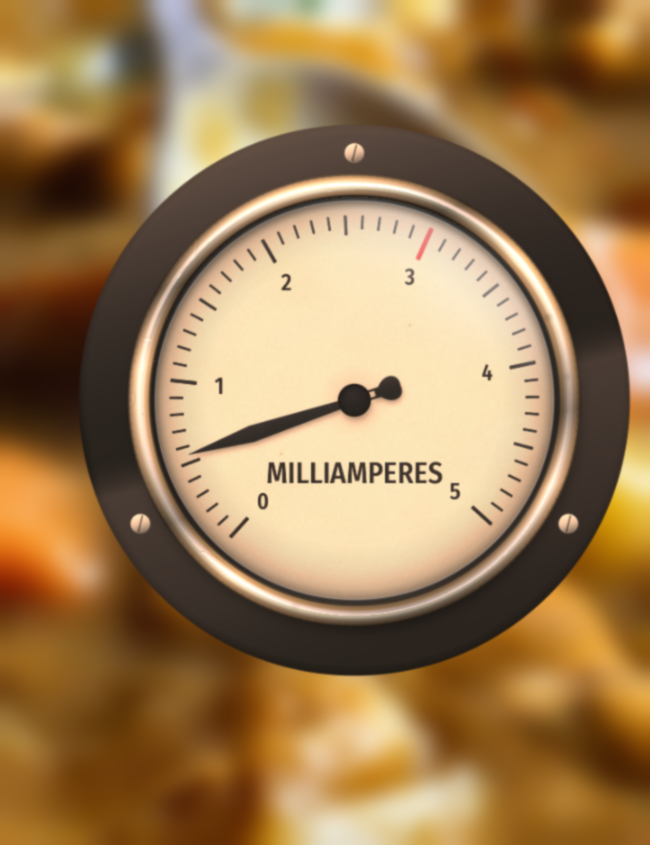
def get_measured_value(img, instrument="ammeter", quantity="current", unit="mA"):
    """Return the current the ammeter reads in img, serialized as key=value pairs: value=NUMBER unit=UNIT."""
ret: value=0.55 unit=mA
